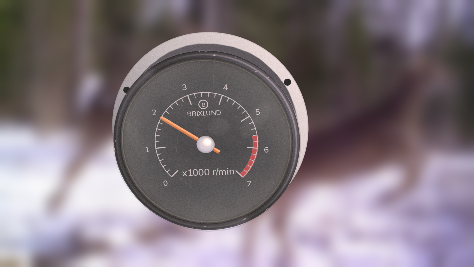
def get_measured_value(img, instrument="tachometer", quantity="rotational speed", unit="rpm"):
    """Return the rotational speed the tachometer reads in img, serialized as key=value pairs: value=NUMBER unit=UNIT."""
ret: value=2000 unit=rpm
